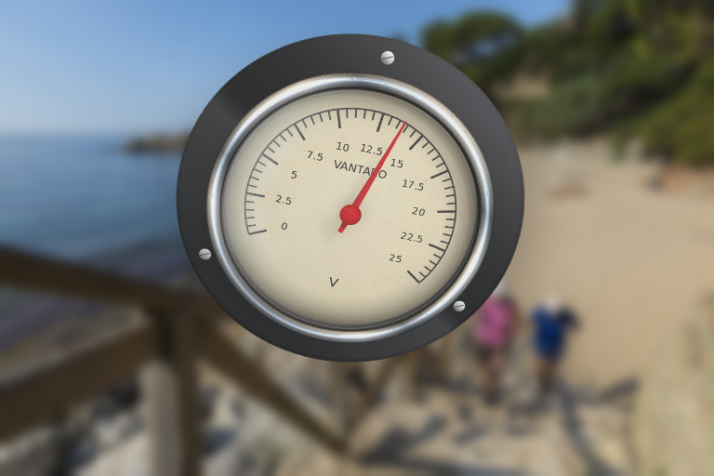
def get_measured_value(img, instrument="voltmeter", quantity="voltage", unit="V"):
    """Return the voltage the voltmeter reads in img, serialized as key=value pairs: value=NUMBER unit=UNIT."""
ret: value=13.75 unit=V
